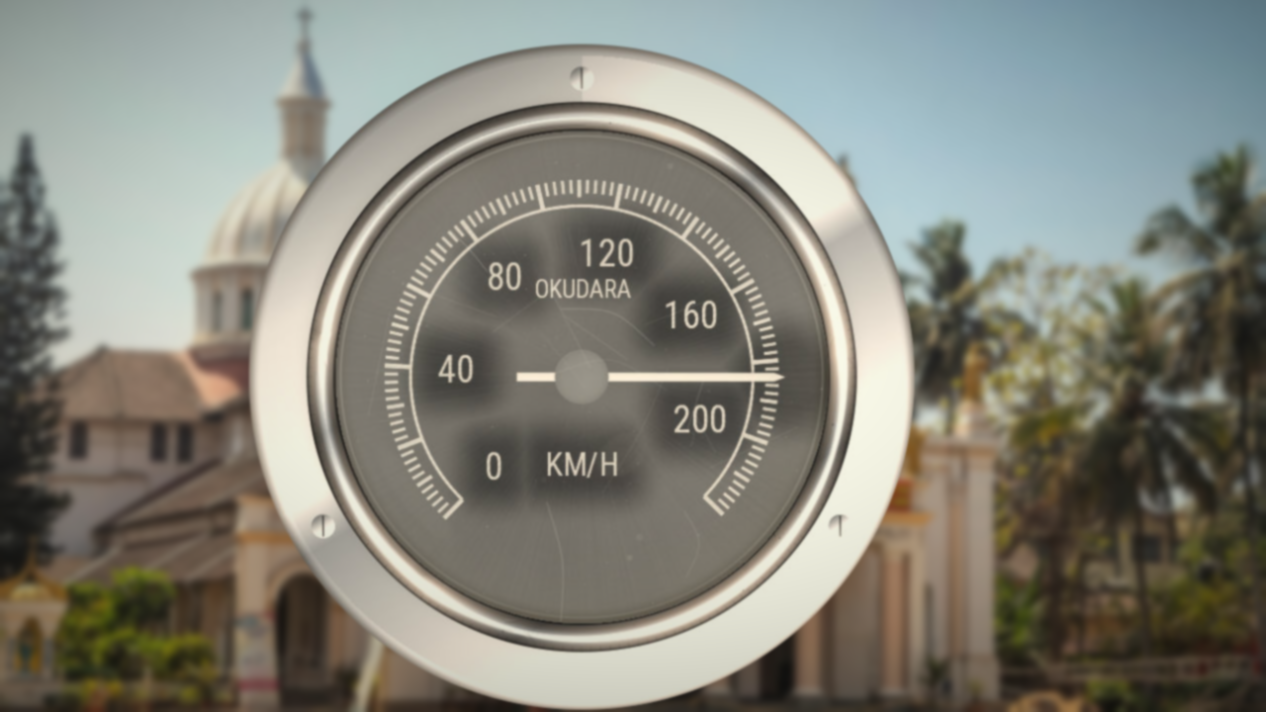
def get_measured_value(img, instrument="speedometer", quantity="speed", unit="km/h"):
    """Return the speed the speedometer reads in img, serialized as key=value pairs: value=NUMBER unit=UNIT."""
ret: value=184 unit=km/h
